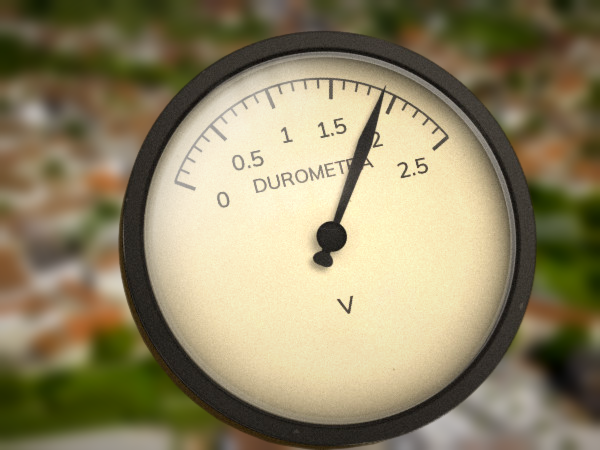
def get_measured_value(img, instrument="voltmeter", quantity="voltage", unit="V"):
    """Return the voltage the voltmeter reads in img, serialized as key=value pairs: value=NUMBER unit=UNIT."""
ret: value=1.9 unit=V
